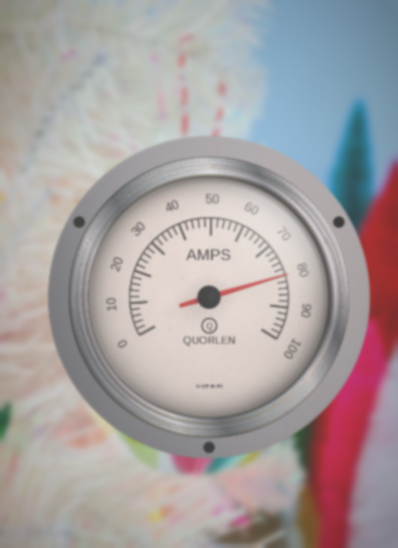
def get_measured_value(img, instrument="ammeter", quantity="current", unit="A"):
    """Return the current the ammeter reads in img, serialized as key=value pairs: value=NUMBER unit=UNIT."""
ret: value=80 unit=A
